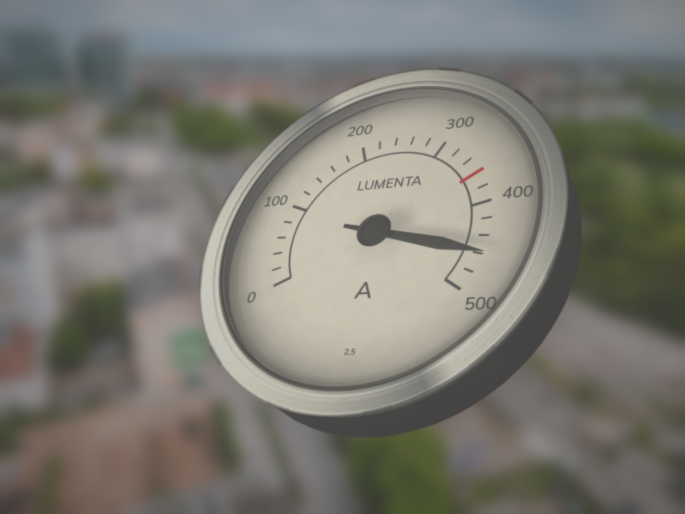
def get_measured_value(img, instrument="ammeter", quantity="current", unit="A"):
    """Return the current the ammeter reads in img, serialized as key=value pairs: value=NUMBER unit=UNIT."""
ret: value=460 unit=A
